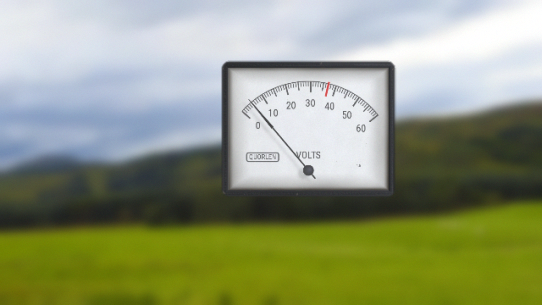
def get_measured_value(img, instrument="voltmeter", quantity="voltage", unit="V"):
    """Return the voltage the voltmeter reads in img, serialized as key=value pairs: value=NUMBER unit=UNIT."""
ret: value=5 unit=V
